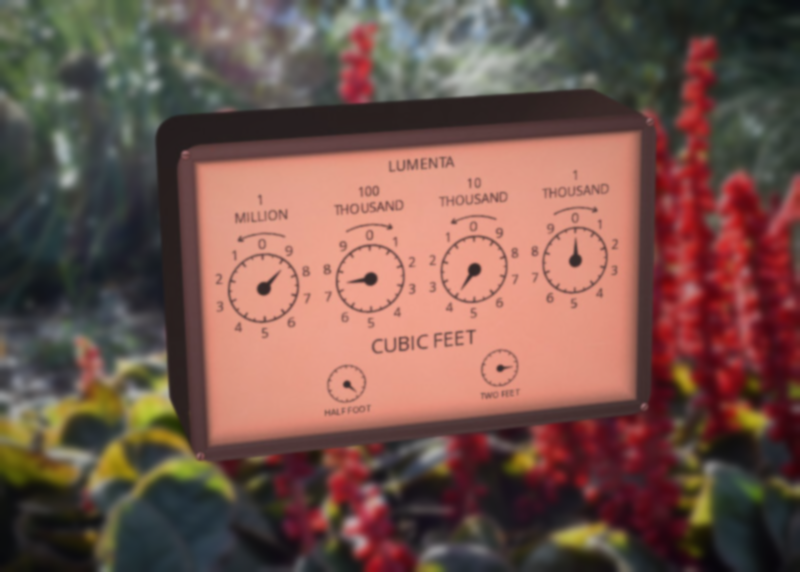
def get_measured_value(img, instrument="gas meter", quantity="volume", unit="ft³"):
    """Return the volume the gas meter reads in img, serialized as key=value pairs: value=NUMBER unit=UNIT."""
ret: value=874000 unit=ft³
